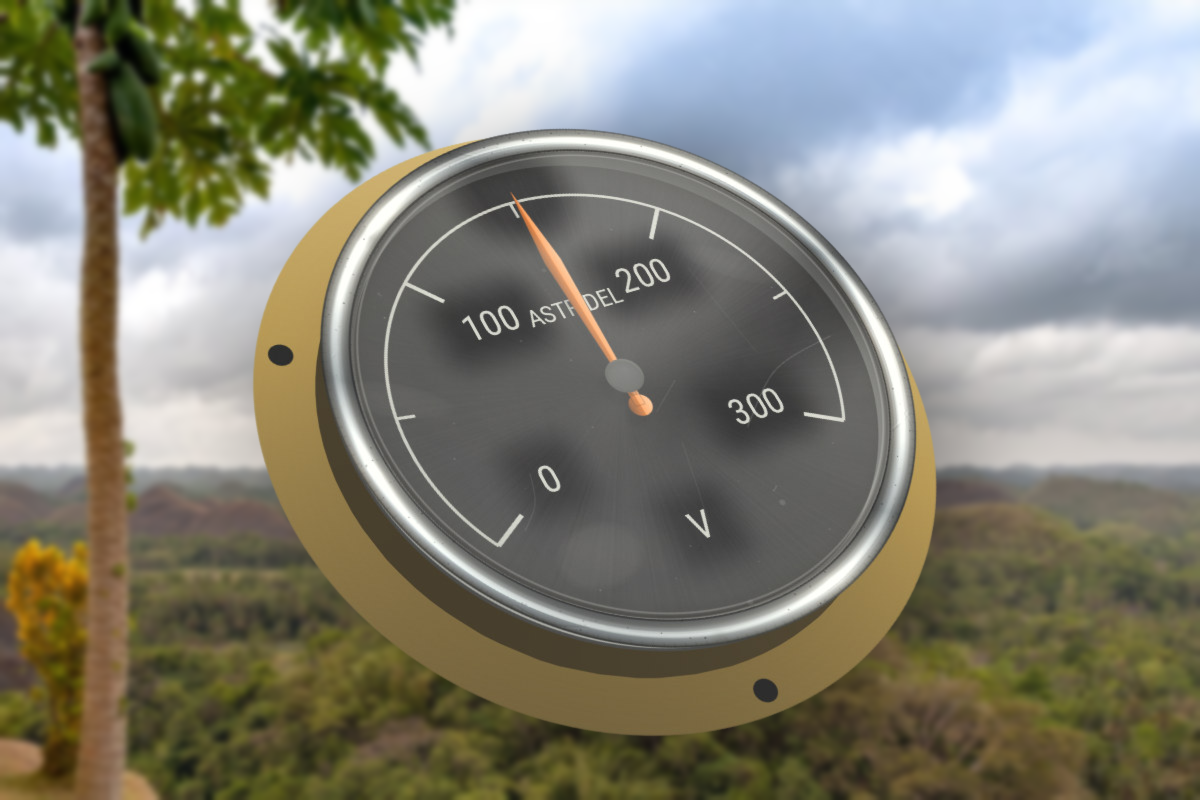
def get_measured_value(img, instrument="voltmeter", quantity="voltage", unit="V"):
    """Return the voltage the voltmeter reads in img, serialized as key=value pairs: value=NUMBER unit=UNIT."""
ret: value=150 unit=V
